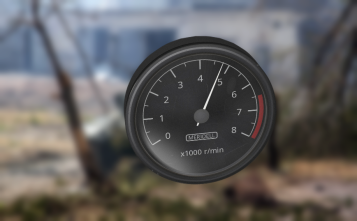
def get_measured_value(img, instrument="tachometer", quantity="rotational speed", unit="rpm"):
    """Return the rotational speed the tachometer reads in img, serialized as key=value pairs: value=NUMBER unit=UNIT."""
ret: value=4750 unit=rpm
